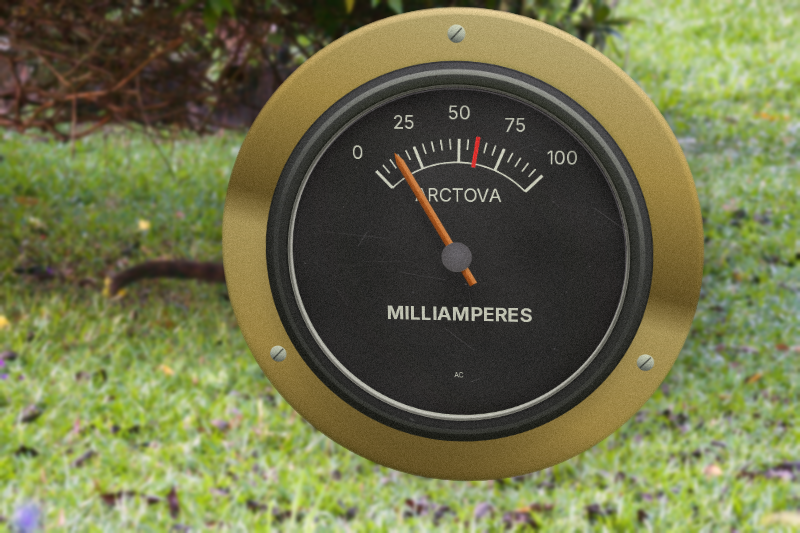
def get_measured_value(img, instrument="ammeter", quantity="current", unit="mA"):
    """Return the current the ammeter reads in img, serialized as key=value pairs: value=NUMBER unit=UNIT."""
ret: value=15 unit=mA
